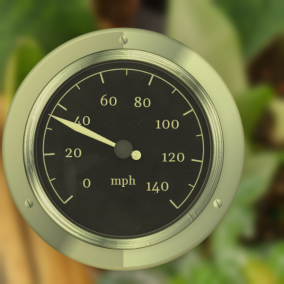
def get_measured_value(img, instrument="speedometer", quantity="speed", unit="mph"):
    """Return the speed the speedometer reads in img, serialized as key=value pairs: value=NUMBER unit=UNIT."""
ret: value=35 unit=mph
